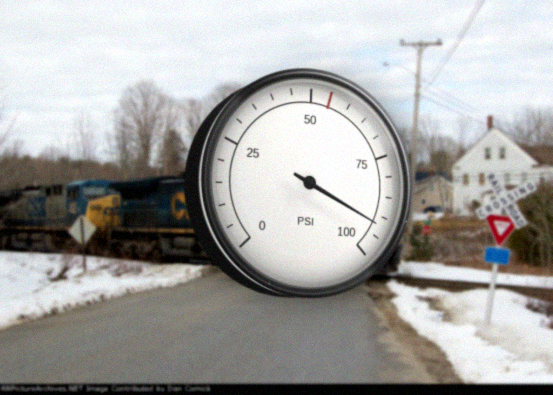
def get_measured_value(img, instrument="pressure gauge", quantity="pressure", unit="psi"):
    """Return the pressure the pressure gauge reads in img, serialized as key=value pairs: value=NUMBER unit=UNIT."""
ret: value=92.5 unit=psi
